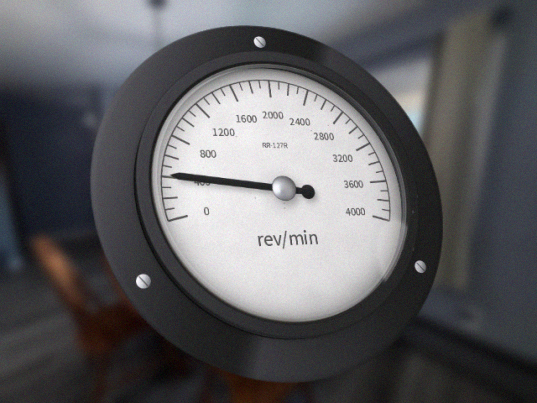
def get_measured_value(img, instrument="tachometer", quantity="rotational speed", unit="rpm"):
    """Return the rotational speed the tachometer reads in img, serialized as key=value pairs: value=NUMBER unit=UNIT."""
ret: value=400 unit=rpm
